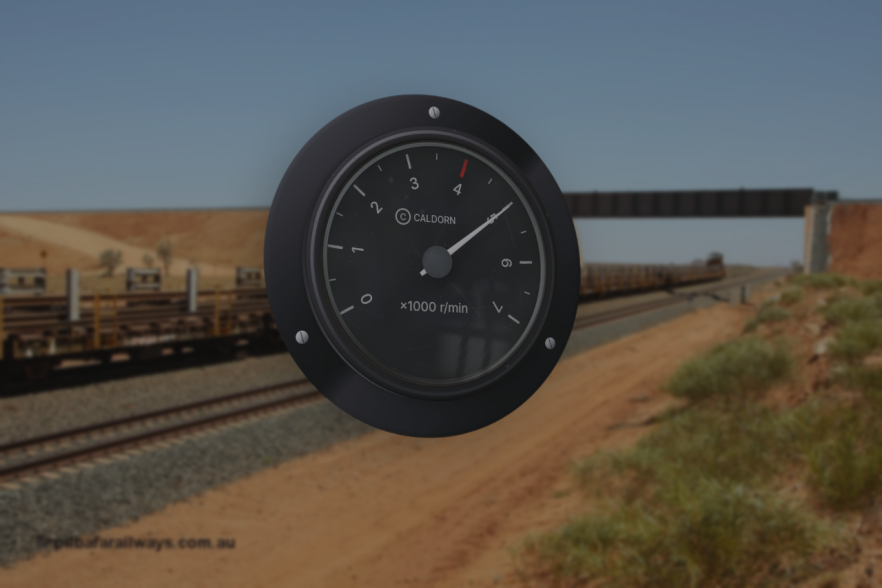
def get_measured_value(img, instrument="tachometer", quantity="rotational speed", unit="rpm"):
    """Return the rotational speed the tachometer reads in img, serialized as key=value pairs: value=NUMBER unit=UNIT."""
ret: value=5000 unit=rpm
